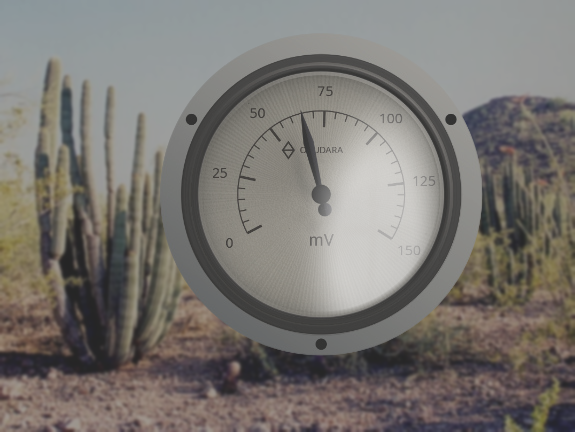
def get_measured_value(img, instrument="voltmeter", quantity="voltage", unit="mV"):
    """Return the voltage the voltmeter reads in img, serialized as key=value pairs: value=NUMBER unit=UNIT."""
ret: value=65 unit=mV
